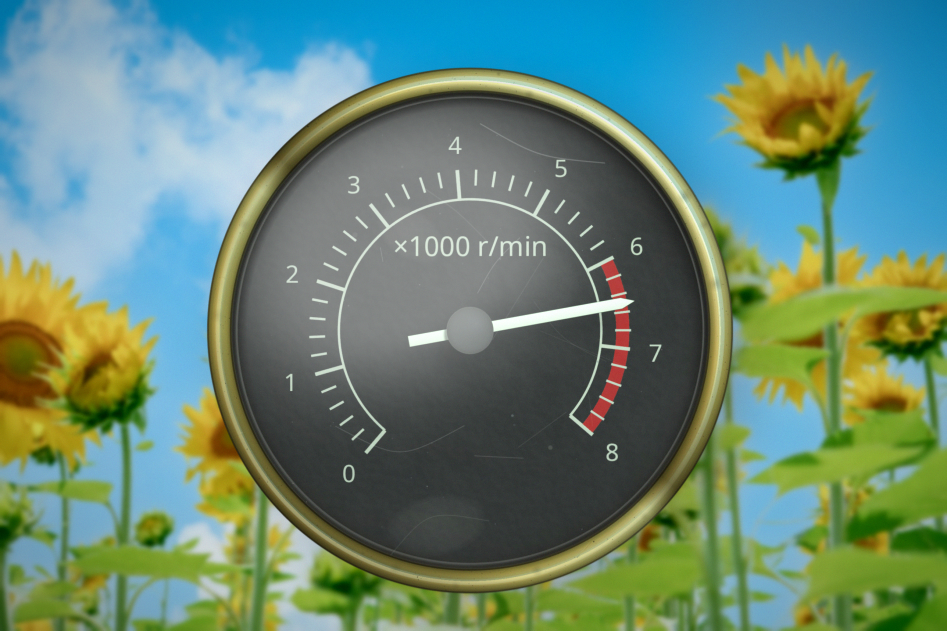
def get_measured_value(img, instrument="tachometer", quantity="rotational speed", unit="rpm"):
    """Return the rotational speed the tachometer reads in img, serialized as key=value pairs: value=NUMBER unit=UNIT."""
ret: value=6500 unit=rpm
